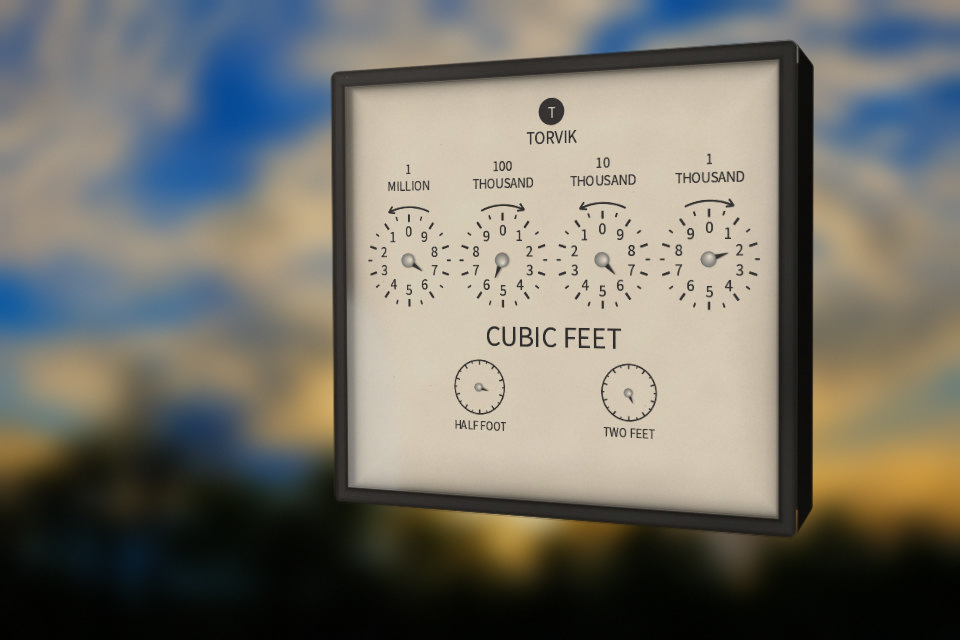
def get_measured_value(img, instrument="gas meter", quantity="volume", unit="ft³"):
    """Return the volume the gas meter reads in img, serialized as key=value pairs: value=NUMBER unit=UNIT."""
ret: value=656200 unit=ft³
